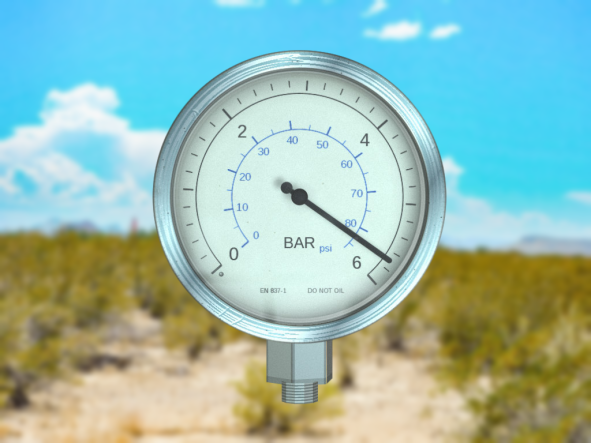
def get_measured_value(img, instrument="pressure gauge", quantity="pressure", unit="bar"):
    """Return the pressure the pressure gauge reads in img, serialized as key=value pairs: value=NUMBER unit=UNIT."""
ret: value=5.7 unit=bar
